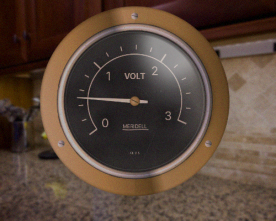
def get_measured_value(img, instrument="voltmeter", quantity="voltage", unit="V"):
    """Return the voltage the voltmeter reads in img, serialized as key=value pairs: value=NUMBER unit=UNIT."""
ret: value=0.5 unit=V
